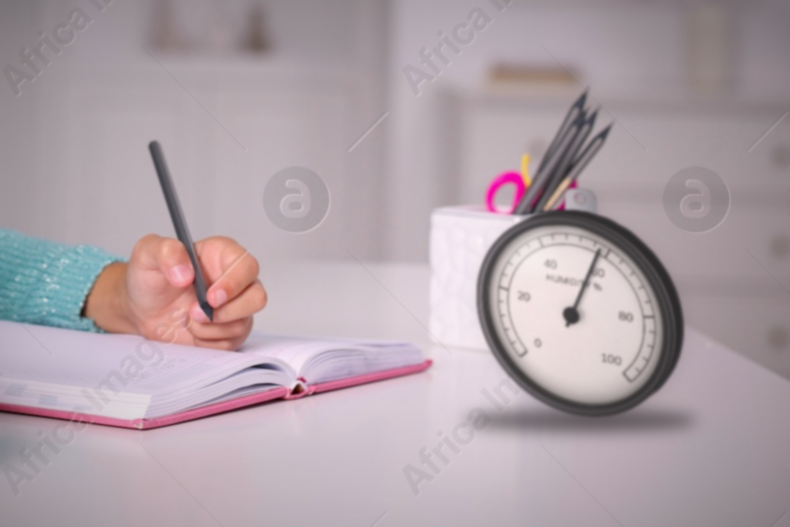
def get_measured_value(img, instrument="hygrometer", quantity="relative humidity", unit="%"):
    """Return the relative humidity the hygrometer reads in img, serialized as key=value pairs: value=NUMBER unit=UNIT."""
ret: value=58 unit=%
